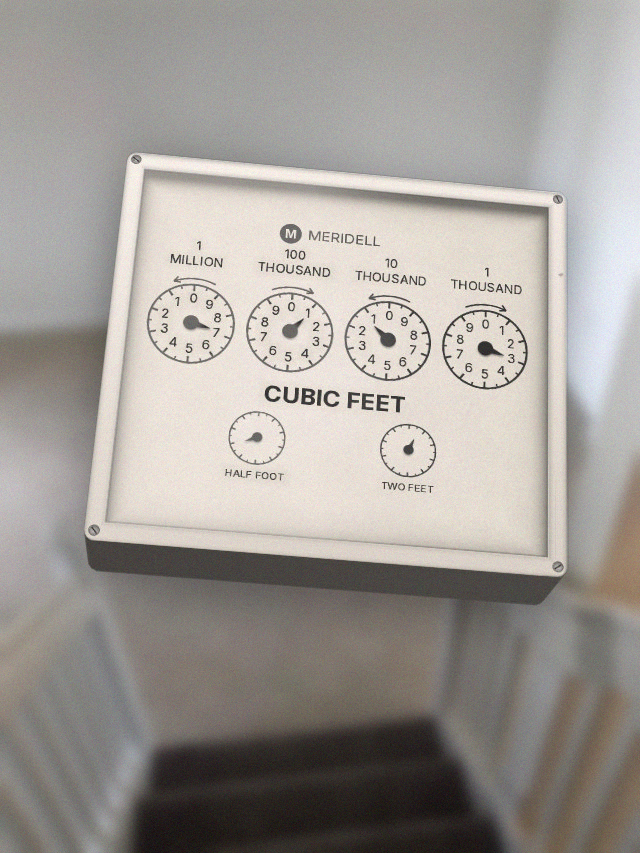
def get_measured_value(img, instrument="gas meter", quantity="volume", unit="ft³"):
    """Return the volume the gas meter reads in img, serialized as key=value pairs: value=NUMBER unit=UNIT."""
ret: value=711300 unit=ft³
